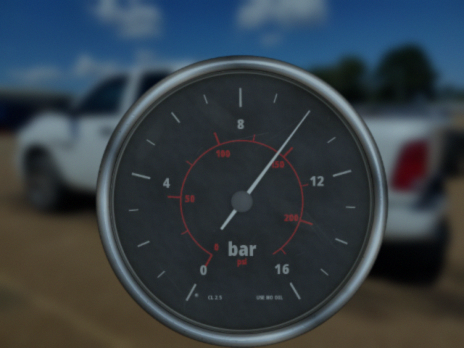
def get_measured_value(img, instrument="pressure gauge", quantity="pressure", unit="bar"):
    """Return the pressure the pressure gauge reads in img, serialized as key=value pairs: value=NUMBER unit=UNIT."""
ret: value=10 unit=bar
